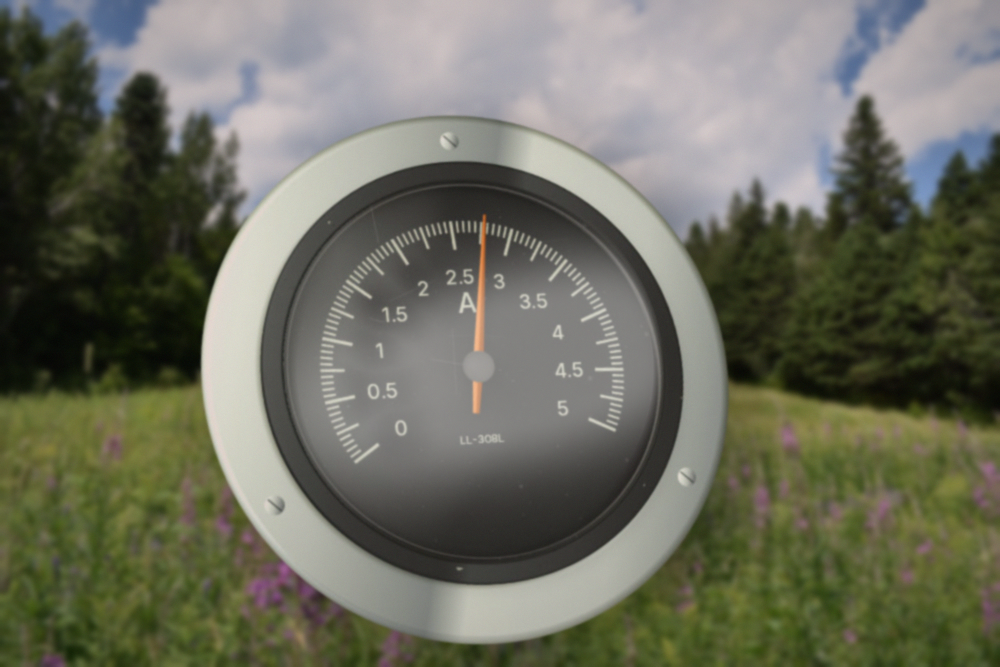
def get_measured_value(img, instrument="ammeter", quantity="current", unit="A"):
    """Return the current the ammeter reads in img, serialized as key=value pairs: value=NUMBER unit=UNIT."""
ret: value=2.75 unit=A
